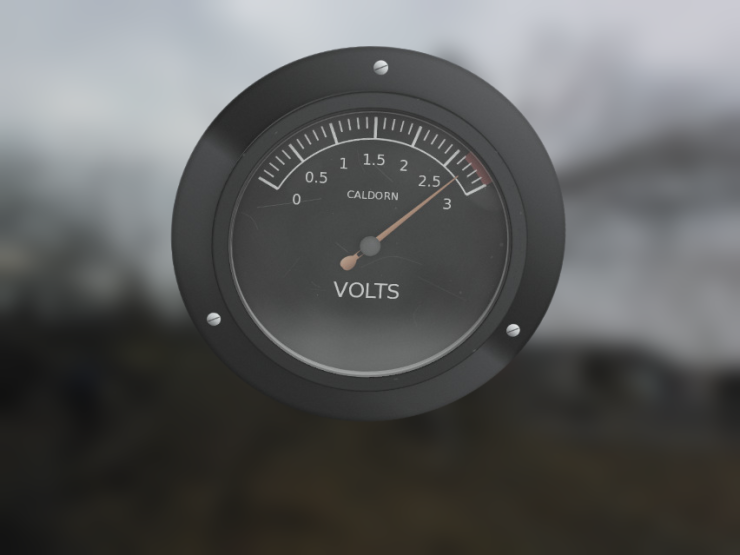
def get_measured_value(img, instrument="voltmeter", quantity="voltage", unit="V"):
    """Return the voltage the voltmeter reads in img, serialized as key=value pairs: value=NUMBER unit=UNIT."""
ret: value=2.7 unit=V
